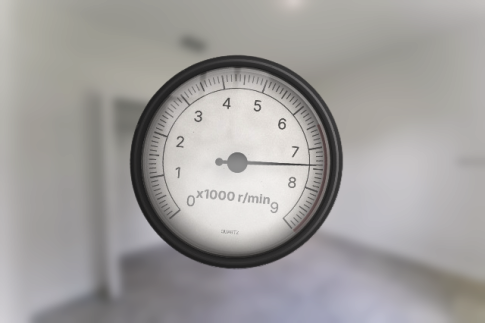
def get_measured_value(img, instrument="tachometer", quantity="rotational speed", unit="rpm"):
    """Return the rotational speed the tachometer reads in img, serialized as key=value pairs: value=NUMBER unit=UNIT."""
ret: value=7400 unit=rpm
